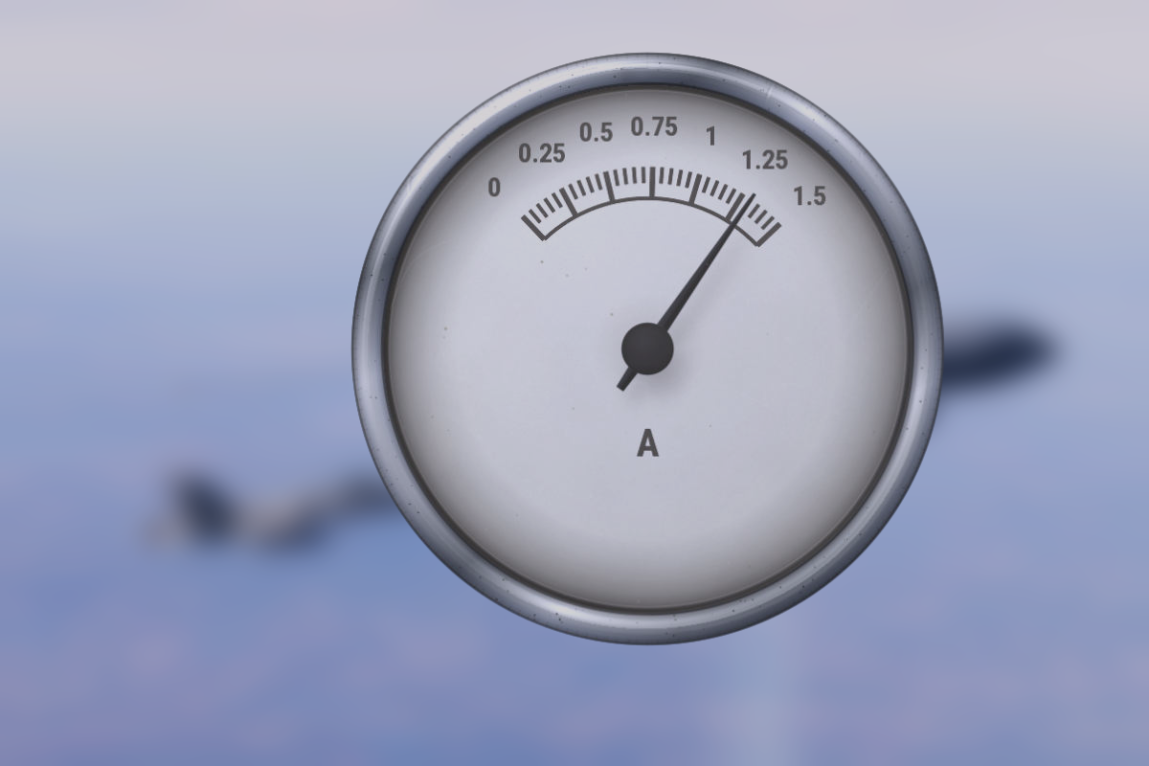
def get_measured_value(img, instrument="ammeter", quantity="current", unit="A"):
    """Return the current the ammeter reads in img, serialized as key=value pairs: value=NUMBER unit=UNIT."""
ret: value=1.3 unit=A
